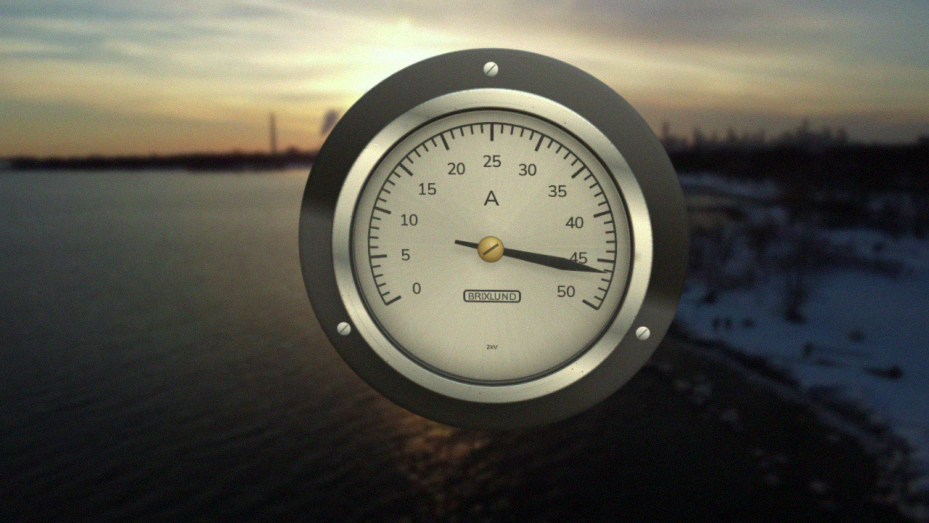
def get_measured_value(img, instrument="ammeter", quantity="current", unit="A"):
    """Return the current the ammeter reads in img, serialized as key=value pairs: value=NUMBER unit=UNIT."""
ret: value=46 unit=A
